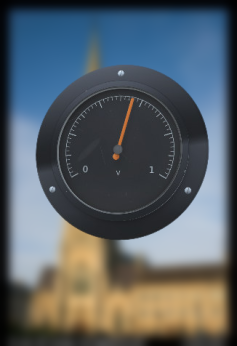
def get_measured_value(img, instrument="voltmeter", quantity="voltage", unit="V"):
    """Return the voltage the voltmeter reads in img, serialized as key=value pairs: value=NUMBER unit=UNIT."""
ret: value=0.56 unit=V
